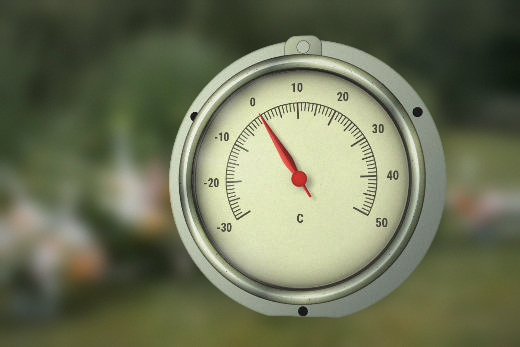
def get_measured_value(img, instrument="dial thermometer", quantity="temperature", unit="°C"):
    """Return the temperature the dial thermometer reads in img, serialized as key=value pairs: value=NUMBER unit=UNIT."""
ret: value=0 unit=°C
